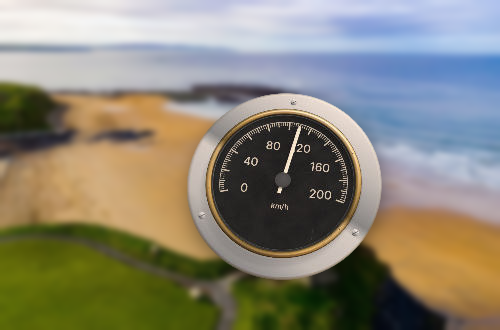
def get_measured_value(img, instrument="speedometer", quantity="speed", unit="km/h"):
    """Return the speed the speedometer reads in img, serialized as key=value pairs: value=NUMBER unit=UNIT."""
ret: value=110 unit=km/h
